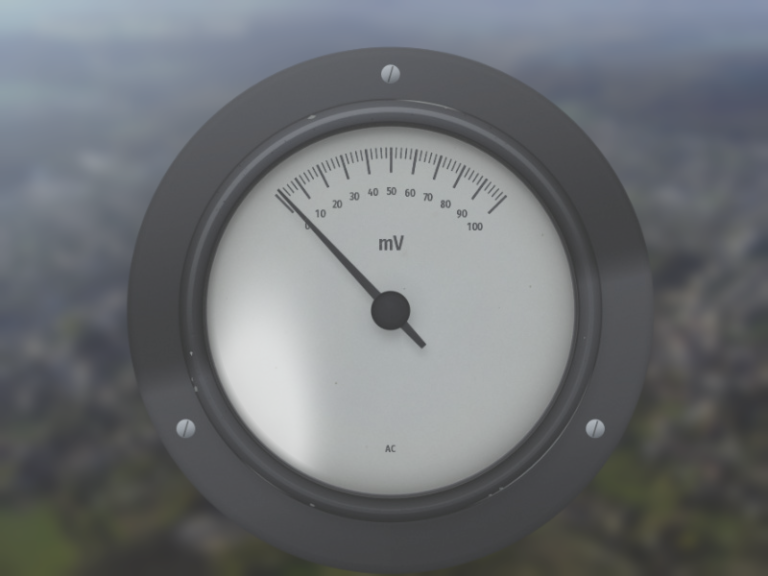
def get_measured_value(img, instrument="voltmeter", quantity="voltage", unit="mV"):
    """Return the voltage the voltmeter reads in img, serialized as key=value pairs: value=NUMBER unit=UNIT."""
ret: value=2 unit=mV
